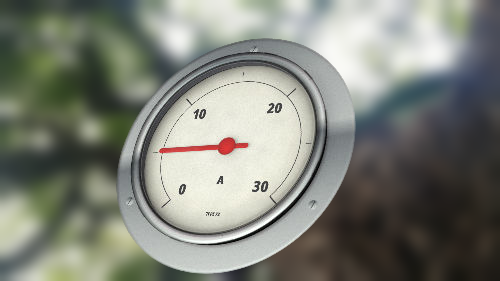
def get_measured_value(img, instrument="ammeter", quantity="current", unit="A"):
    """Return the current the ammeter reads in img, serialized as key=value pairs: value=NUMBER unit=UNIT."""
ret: value=5 unit=A
